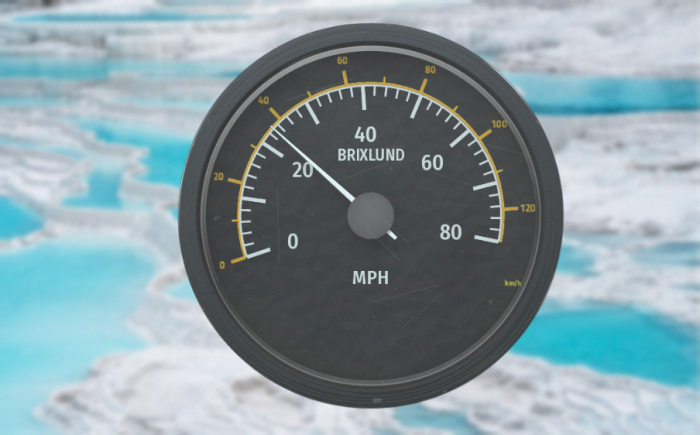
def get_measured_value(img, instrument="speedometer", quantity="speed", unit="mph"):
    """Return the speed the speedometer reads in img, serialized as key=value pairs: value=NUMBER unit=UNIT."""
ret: value=23 unit=mph
